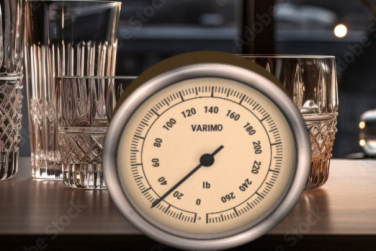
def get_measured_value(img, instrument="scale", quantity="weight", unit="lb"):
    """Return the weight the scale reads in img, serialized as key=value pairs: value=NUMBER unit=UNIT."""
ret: value=30 unit=lb
